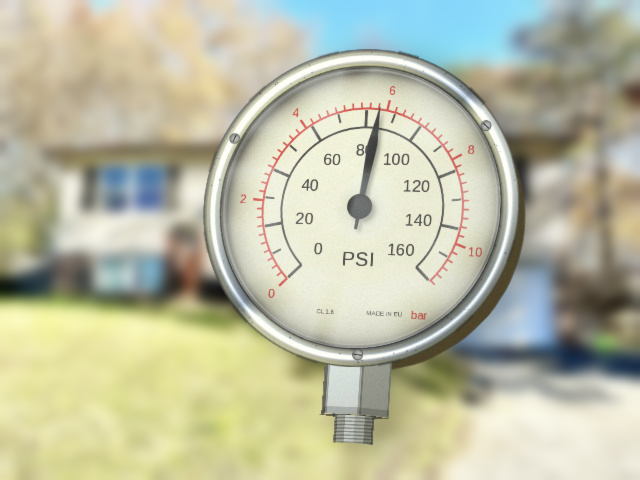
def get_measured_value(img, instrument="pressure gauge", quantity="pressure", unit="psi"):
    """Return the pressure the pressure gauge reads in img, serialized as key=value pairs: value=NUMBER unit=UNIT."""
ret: value=85 unit=psi
